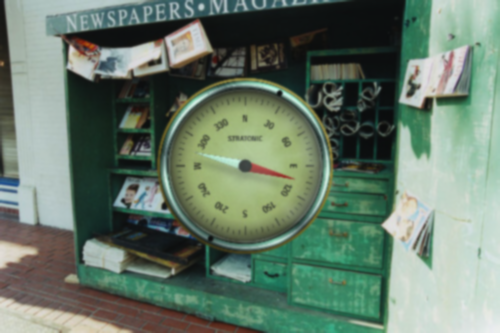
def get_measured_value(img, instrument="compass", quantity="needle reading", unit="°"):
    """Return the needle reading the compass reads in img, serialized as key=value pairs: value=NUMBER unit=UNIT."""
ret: value=105 unit=°
